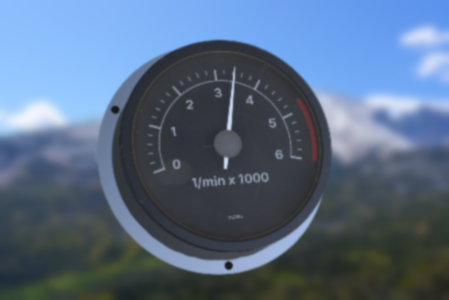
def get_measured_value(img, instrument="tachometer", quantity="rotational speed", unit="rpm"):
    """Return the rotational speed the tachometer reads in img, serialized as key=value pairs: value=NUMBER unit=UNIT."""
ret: value=3400 unit=rpm
